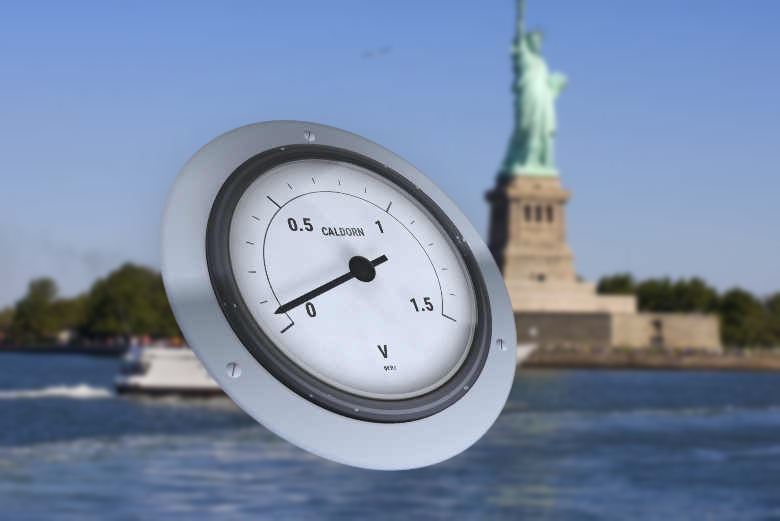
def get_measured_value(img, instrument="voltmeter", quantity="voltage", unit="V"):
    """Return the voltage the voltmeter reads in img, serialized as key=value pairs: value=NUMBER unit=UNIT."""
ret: value=0.05 unit=V
